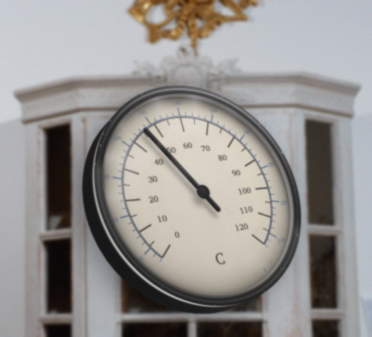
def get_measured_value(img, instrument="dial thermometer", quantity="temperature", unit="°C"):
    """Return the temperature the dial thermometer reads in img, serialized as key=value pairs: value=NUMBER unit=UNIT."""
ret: value=45 unit=°C
